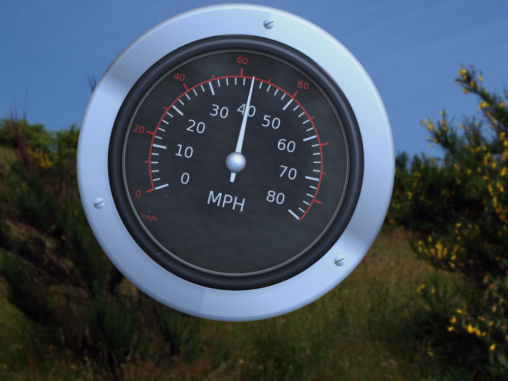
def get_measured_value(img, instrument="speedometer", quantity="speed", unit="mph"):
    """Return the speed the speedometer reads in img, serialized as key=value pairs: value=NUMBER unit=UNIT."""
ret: value=40 unit=mph
